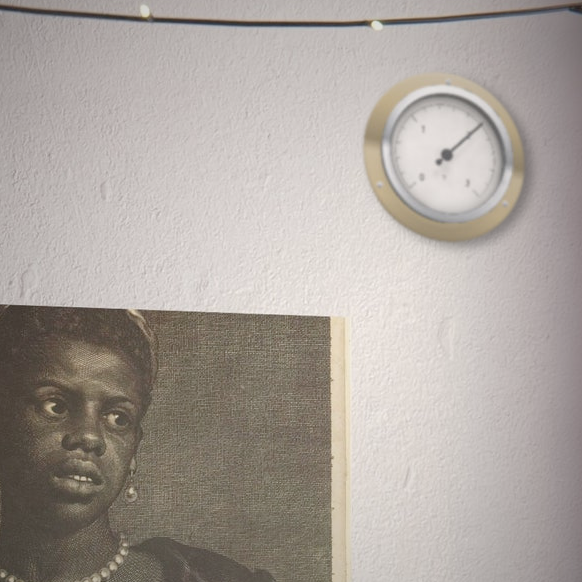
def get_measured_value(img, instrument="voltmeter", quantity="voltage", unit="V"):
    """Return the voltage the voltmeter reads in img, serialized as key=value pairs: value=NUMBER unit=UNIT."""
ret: value=2 unit=V
